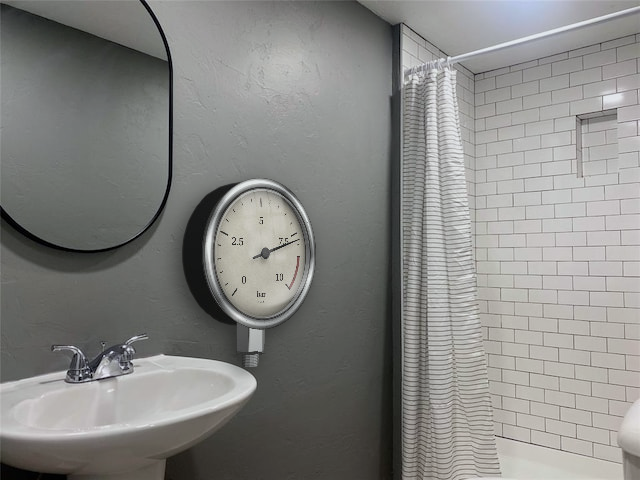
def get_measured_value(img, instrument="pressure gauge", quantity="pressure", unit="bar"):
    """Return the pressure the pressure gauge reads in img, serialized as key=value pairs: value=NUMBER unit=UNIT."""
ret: value=7.75 unit=bar
